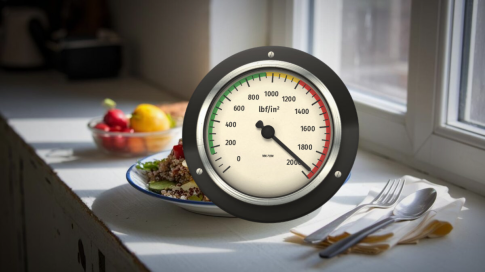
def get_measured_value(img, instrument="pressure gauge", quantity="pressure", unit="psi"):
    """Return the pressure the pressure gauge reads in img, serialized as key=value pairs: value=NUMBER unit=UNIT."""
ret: value=1950 unit=psi
